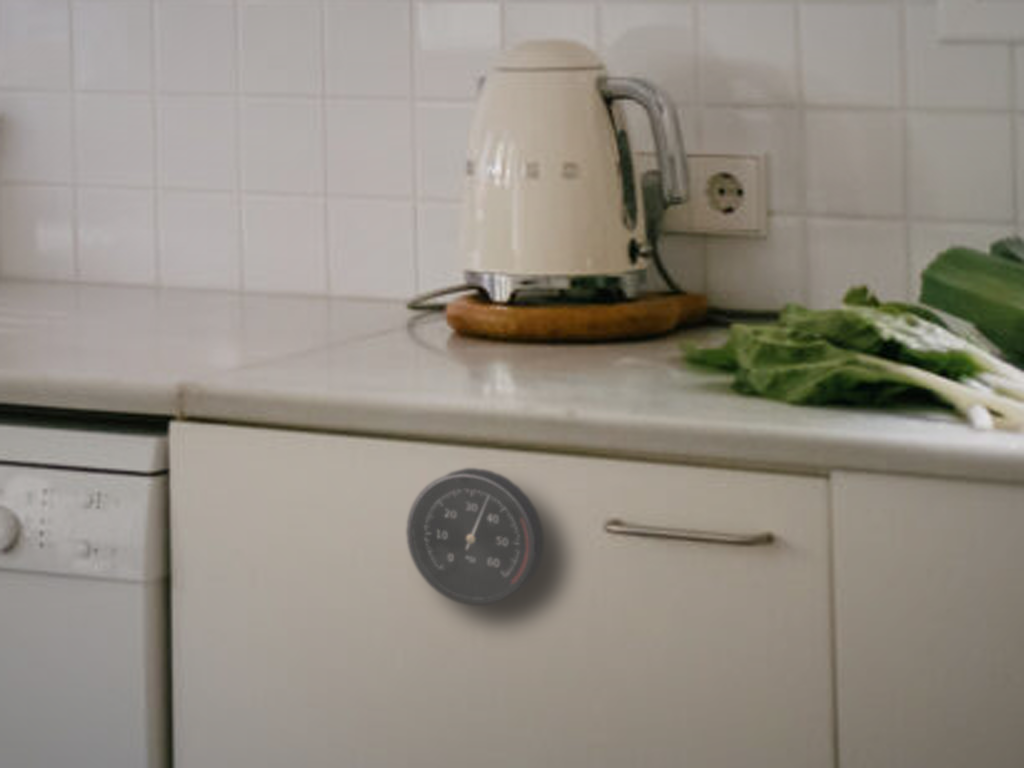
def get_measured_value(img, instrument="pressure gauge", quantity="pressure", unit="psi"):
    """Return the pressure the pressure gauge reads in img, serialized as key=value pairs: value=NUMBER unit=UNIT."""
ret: value=35 unit=psi
